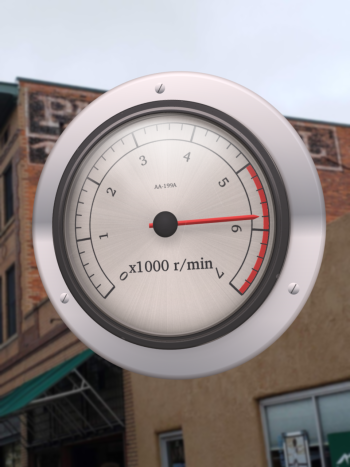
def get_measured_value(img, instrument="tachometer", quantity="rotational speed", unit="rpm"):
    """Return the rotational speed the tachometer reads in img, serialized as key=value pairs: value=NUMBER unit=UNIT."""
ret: value=5800 unit=rpm
